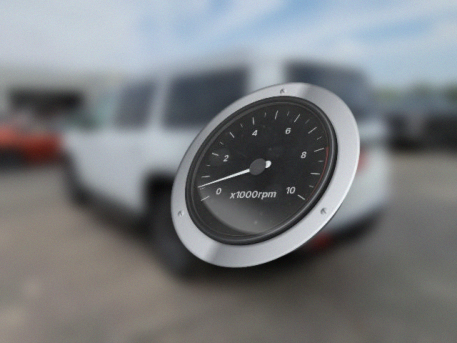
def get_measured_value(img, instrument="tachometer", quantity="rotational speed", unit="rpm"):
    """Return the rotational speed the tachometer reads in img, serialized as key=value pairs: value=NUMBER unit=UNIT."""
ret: value=500 unit=rpm
